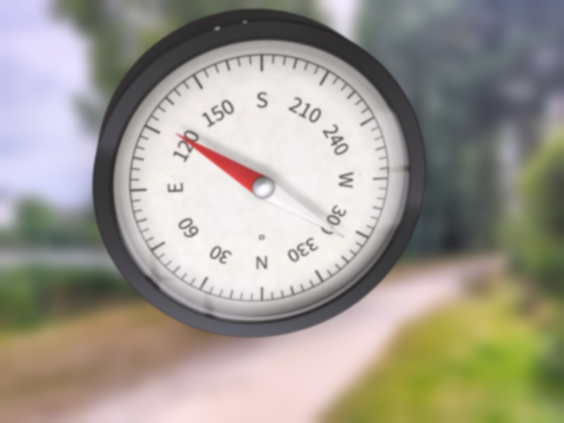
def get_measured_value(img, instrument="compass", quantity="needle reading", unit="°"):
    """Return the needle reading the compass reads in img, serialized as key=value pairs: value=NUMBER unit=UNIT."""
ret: value=125 unit=°
